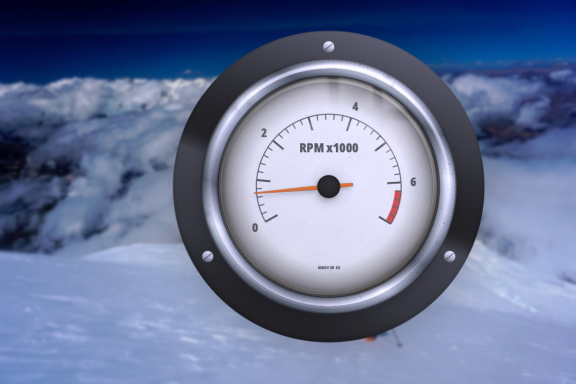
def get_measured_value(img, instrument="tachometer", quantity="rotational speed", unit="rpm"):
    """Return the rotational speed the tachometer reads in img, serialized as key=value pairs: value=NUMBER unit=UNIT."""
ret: value=700 unit=rpm
